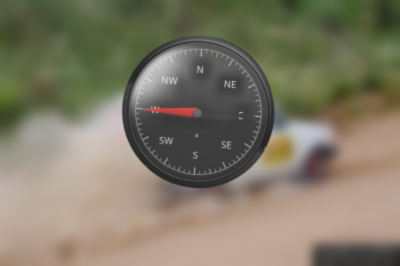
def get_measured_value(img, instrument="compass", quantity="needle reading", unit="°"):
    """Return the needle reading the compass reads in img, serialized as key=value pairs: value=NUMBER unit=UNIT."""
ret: value=270 unit=°
